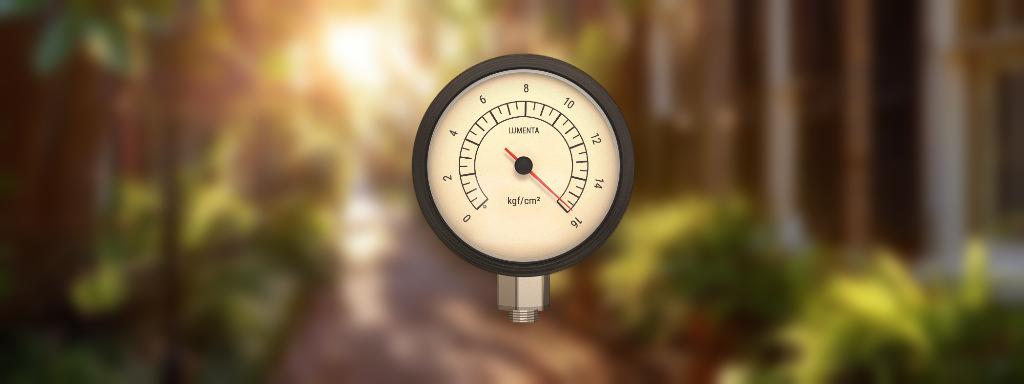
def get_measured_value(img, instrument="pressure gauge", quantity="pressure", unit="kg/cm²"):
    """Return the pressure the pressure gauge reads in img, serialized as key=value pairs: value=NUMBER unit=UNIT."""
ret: value=15.75 unit=kg/cm²
